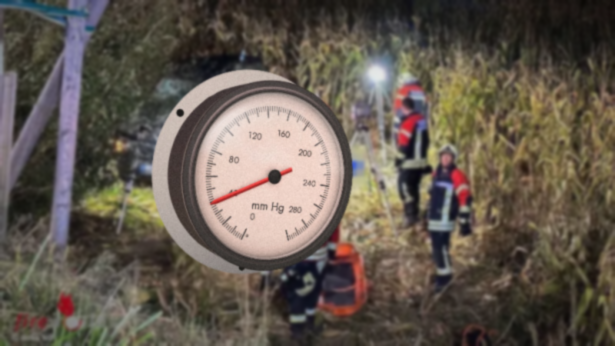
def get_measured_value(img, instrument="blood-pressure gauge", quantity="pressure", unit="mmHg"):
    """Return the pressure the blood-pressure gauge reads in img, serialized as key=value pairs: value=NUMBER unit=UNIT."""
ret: value=40 unit=mmHg
